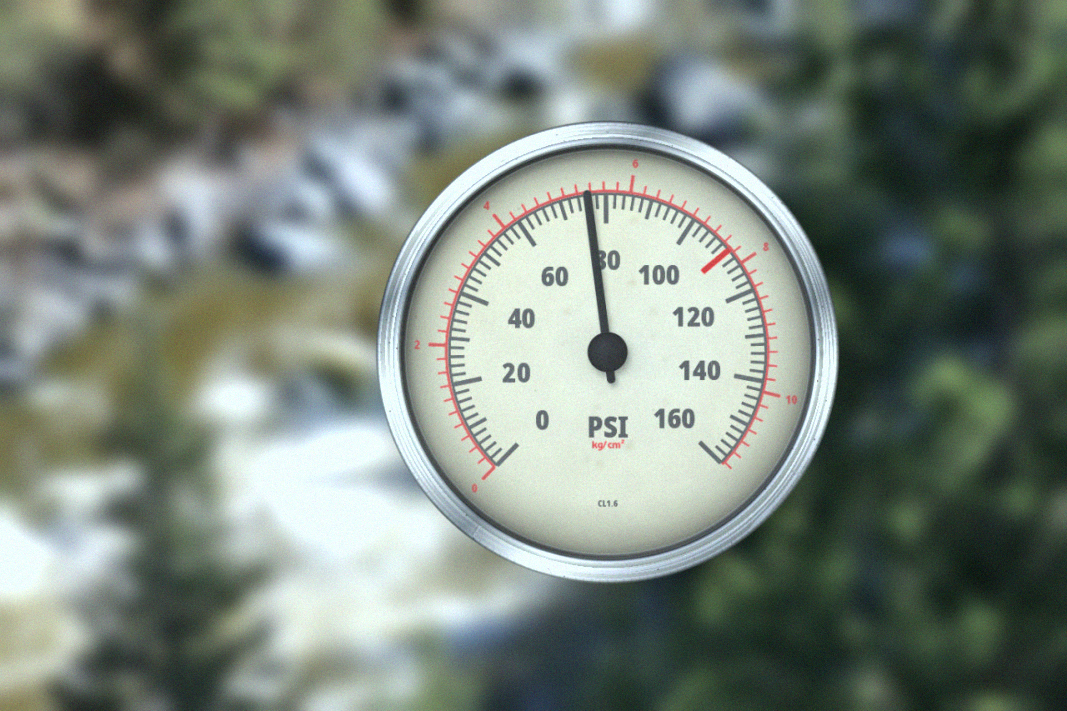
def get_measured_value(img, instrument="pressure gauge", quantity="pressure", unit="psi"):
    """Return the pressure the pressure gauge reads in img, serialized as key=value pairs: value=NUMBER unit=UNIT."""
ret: value=76 unit=psi
